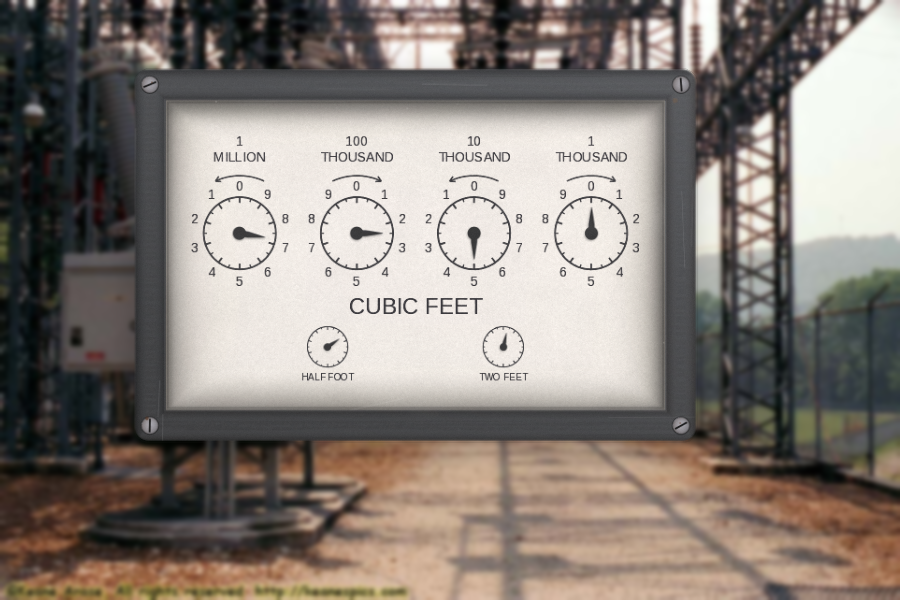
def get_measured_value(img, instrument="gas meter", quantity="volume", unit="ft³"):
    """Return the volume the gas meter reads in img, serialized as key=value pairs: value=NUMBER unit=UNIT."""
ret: value=725000 unit=ft³
